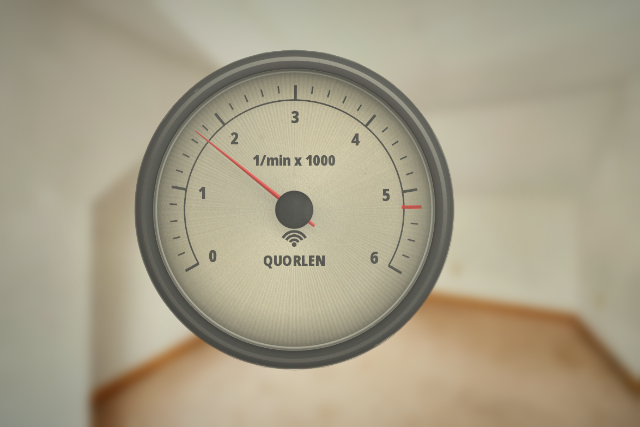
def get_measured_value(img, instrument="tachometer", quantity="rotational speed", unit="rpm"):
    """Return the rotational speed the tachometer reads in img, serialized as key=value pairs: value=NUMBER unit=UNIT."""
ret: value=1700 unit=rpm
